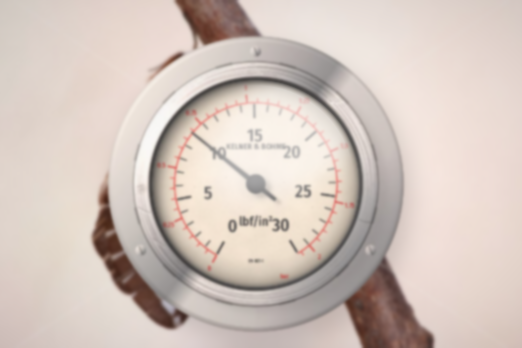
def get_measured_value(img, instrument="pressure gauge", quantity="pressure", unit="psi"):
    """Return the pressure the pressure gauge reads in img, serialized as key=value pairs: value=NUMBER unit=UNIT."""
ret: value=10 unit=psi
